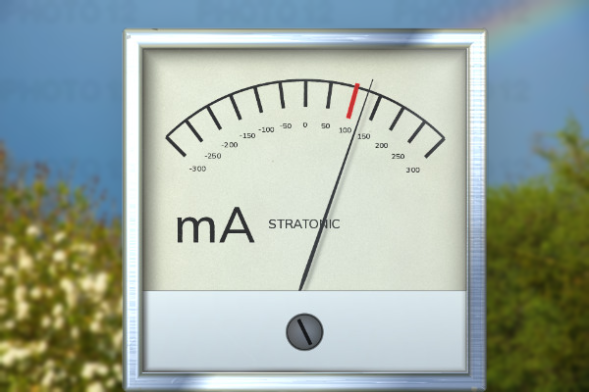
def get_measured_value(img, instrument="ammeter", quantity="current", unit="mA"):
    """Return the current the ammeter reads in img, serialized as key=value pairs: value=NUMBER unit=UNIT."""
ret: value=125 unit=mA
